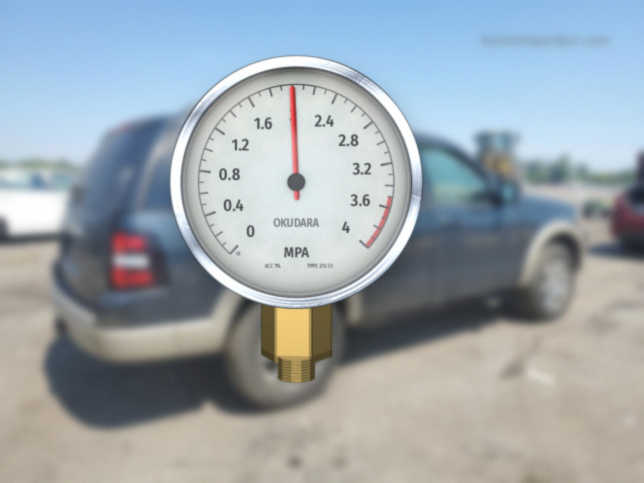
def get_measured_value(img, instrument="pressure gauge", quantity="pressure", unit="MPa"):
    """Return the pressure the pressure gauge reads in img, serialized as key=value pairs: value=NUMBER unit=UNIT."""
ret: value=2 unit=MPa
